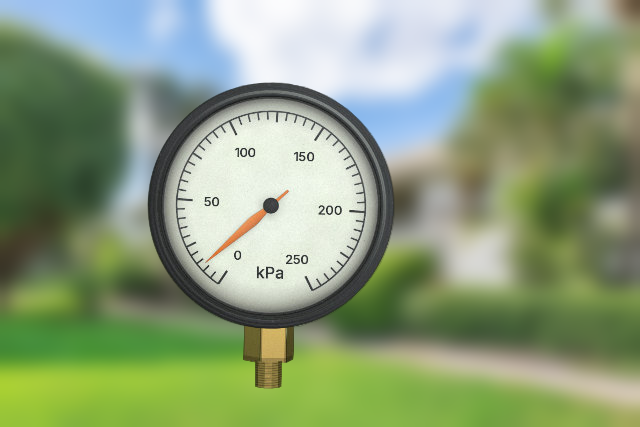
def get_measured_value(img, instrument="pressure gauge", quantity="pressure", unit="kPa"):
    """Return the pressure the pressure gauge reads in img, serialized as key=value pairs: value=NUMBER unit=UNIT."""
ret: value=12.5 unit=kPa
